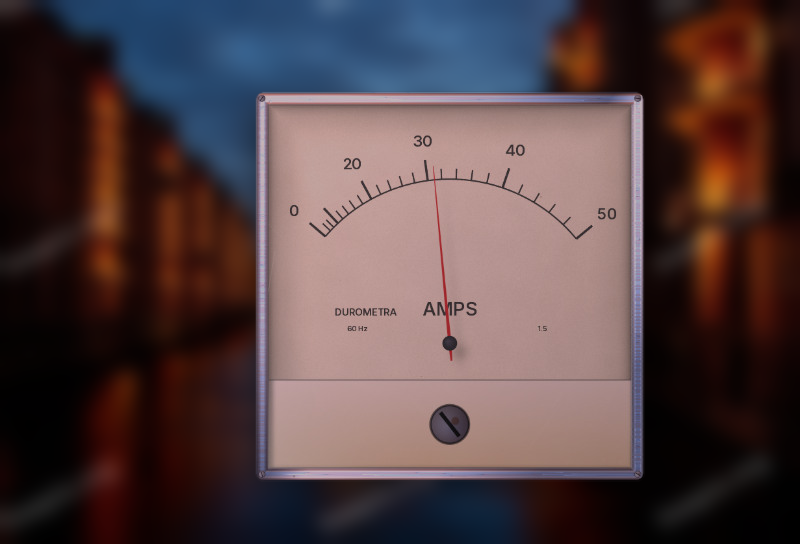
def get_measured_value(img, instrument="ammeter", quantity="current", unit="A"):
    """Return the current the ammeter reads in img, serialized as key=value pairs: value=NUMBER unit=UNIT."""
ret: value=31 unit=A
